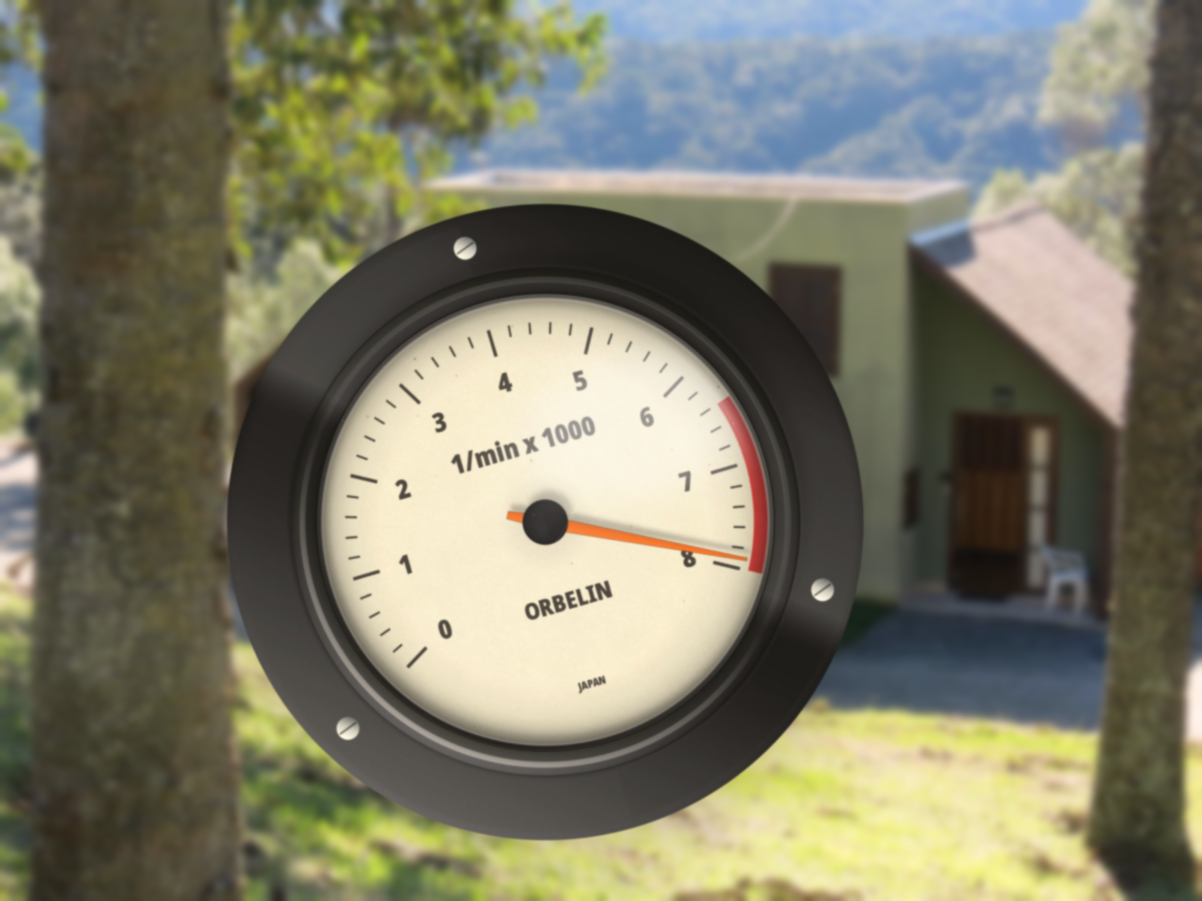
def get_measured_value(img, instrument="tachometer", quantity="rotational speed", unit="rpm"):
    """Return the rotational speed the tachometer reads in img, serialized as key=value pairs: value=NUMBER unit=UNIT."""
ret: value=7900 unit=rpm
